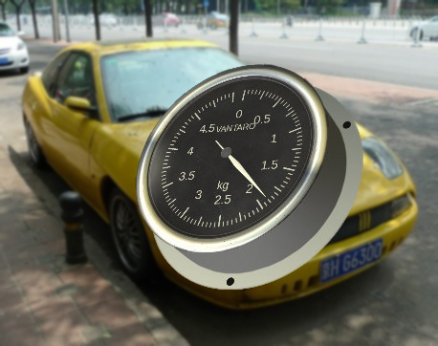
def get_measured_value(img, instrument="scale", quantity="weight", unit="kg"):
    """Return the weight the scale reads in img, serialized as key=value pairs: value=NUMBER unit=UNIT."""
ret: value=1.9 unit=kg
